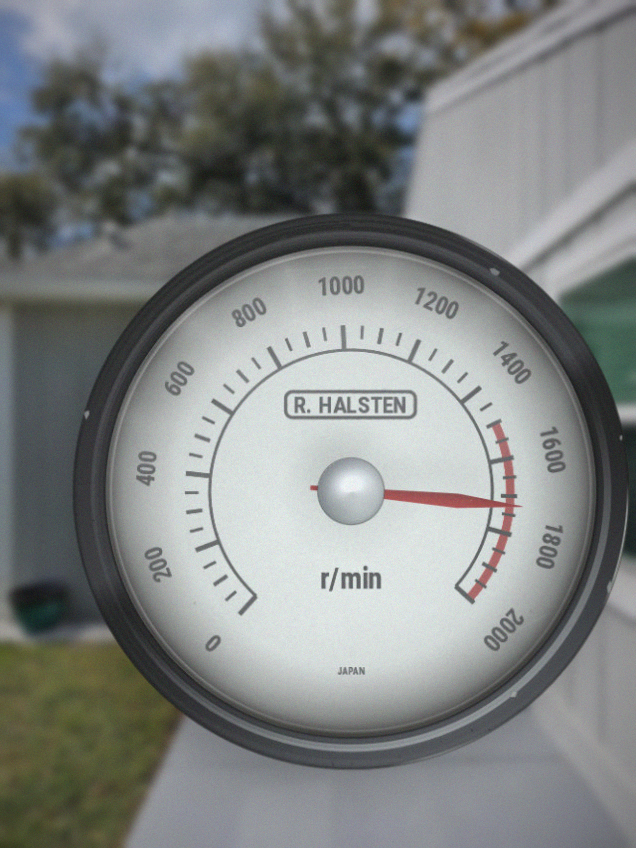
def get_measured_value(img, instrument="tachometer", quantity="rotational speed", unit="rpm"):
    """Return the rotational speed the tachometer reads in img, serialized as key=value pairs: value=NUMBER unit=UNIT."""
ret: value=1725 unit=rpm
